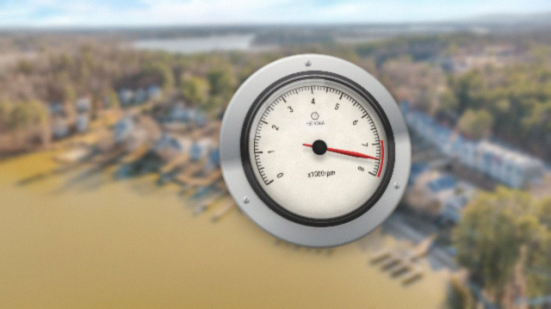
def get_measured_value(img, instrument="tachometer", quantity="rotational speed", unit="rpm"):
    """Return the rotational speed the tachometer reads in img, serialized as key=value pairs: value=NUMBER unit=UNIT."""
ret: value=7500 unit=rpm
